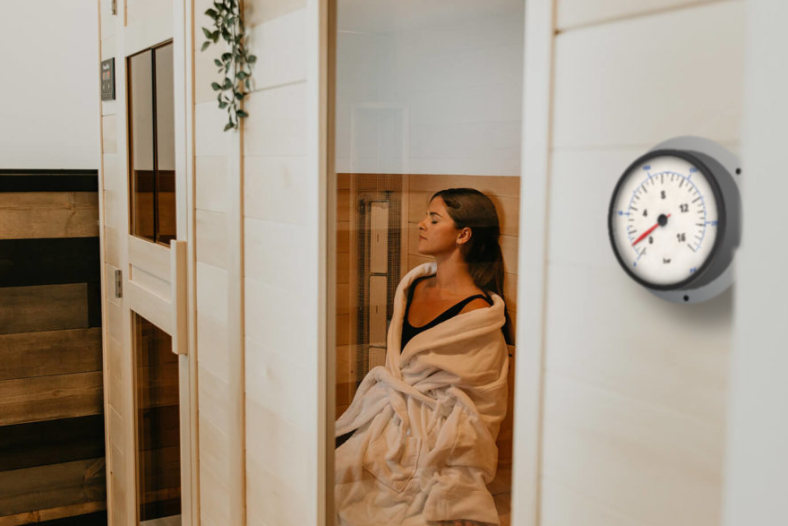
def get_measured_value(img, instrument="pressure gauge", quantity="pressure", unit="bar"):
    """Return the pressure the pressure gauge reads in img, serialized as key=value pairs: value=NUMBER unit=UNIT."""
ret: value=1 unit=bar
